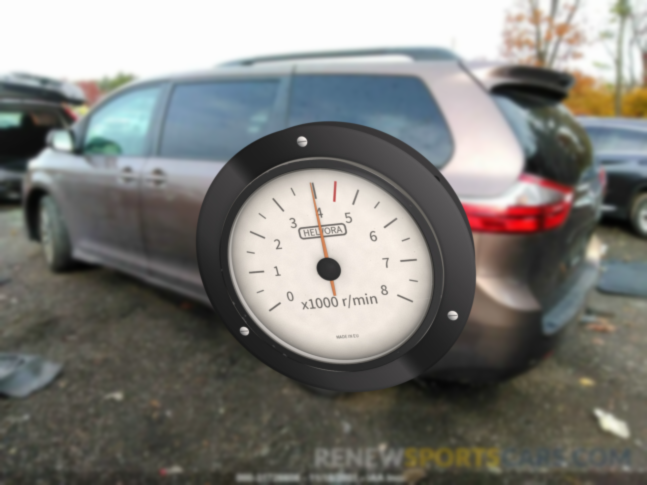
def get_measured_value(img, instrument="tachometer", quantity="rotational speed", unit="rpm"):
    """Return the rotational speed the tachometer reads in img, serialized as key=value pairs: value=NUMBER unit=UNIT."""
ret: value=4000 unit=rpm
